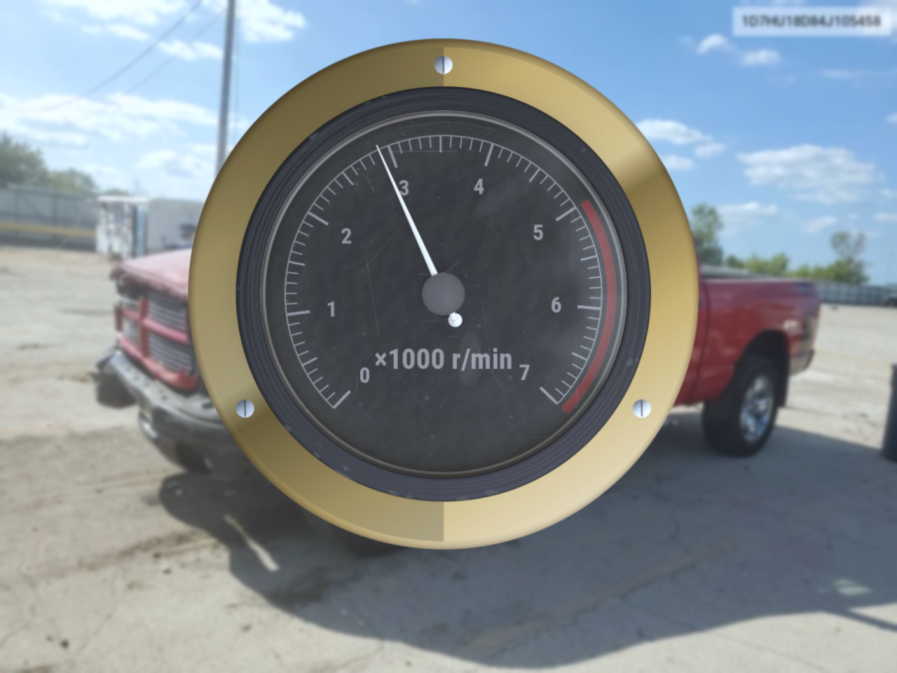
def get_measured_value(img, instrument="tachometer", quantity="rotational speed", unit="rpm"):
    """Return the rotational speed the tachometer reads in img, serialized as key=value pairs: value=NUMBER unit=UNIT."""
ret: value=2900 unit=rpm
